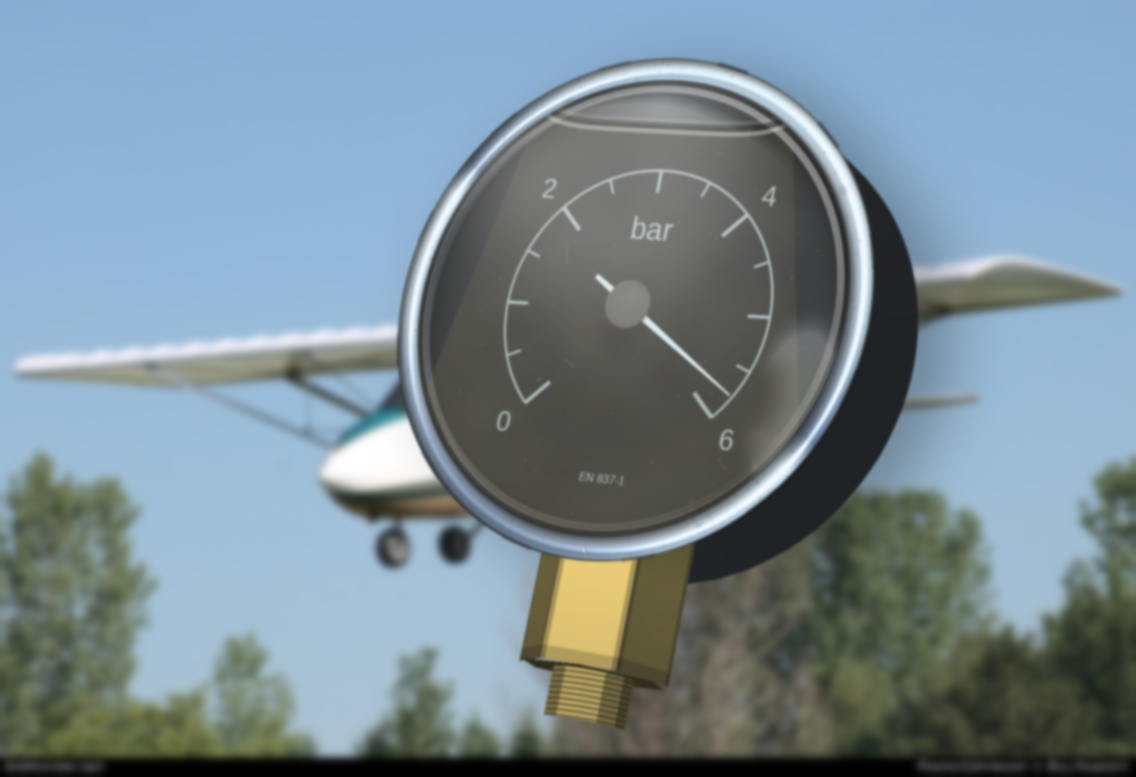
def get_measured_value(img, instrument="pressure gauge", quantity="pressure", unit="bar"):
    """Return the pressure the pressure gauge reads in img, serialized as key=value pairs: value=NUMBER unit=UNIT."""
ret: value=5.75 unit=bar
